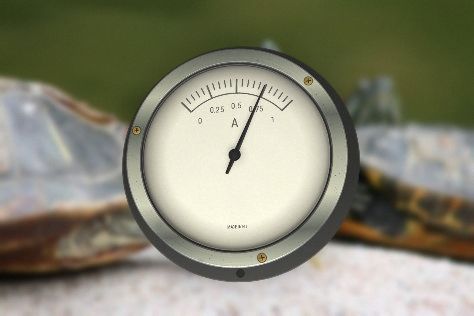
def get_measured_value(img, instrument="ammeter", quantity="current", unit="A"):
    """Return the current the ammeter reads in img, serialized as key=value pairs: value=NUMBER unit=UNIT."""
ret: value=0.75 unit=A
